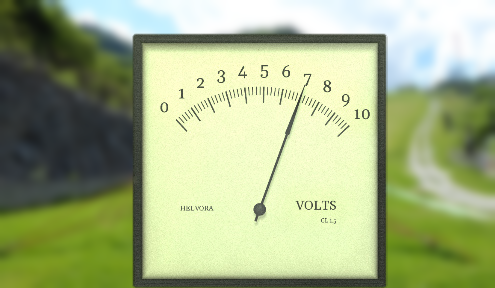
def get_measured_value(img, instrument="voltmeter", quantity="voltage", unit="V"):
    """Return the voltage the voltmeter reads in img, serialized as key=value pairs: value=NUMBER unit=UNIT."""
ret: value=7 unit=V
